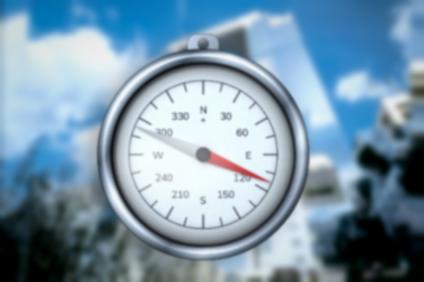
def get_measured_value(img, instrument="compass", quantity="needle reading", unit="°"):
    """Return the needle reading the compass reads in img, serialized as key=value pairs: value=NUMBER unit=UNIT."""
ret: value=112.5 unit=°
